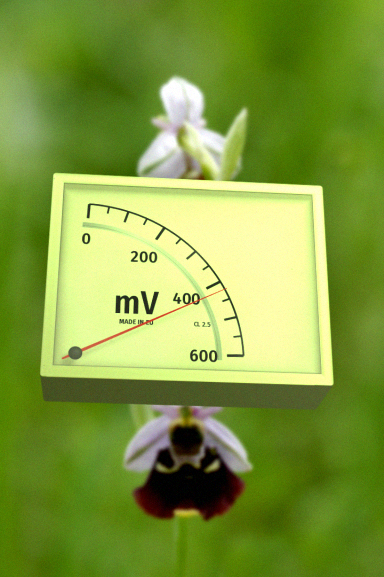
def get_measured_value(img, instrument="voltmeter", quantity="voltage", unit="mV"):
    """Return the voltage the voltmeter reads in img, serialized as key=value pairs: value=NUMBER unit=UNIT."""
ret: value=425 unit=mV
